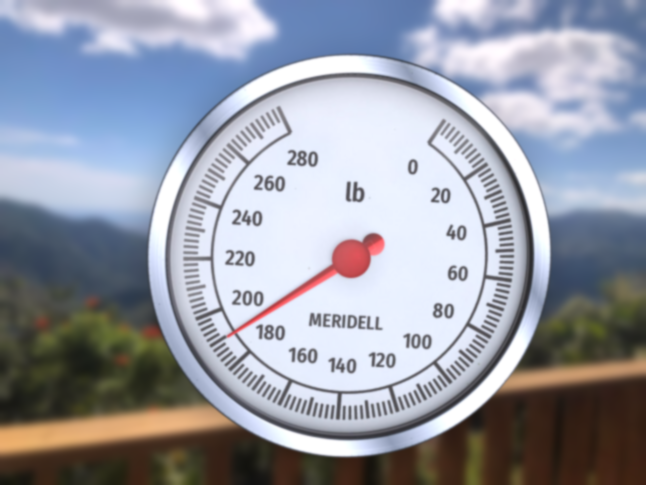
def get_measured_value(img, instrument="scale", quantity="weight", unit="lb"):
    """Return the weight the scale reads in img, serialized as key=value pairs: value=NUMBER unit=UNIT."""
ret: value=190 unit=lb
